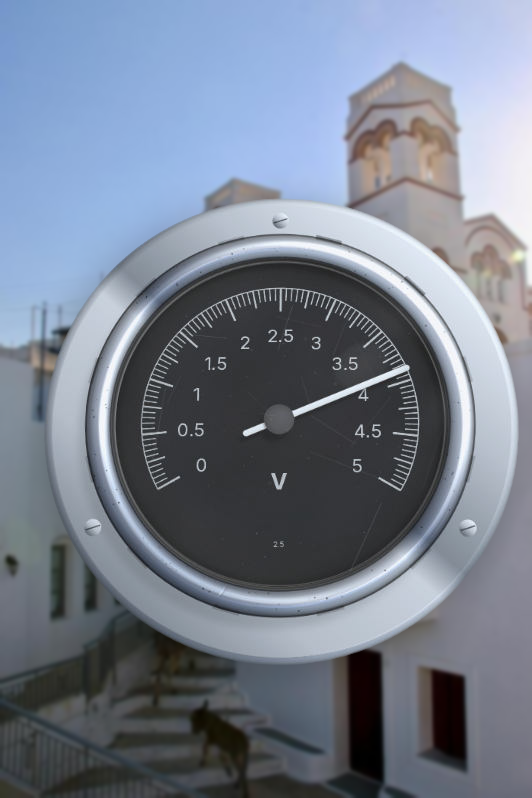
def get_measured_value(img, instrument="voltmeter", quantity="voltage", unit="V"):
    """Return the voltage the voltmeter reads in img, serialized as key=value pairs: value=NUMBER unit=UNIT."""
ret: value=3.9 unit=V
